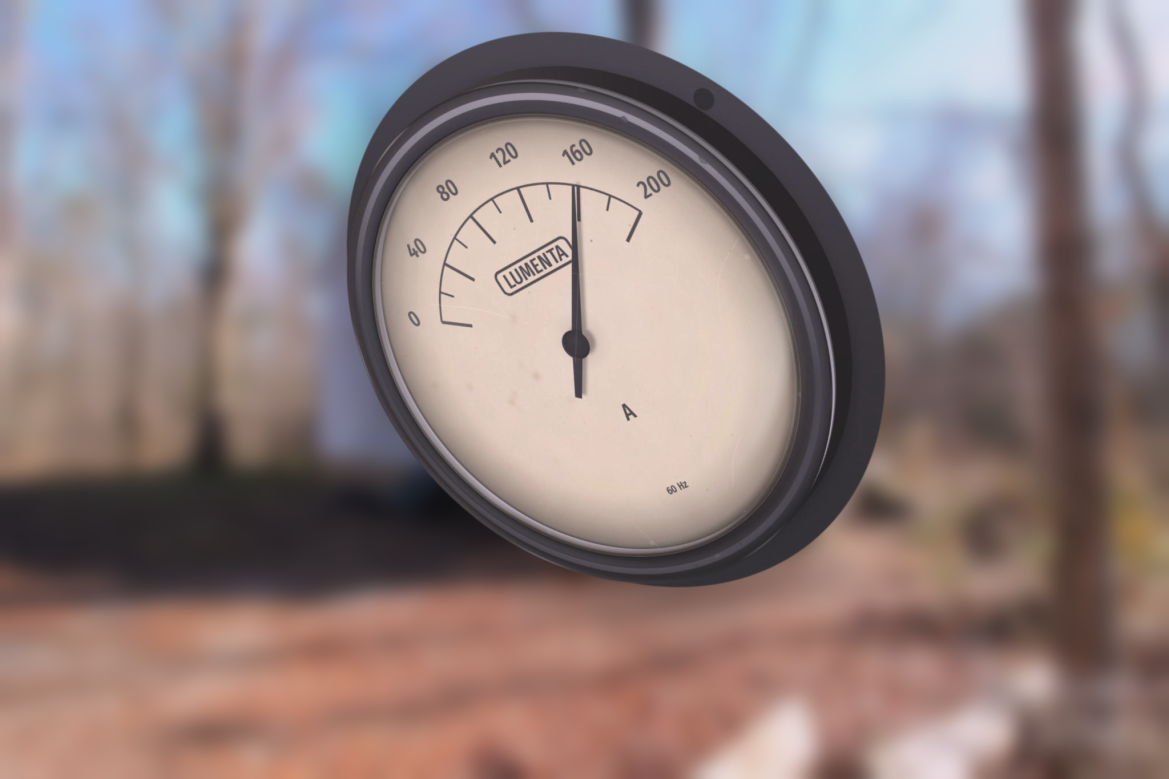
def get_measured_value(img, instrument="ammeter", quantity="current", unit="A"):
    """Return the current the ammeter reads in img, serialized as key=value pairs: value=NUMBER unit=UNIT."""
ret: value=160 unit=A
